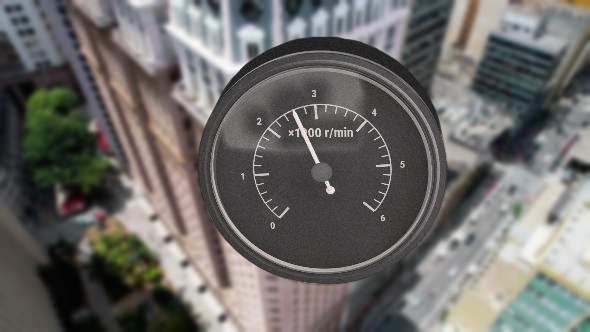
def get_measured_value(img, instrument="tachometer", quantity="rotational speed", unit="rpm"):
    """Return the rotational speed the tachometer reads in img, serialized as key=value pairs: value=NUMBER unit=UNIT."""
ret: value=2600 unit=rpm
